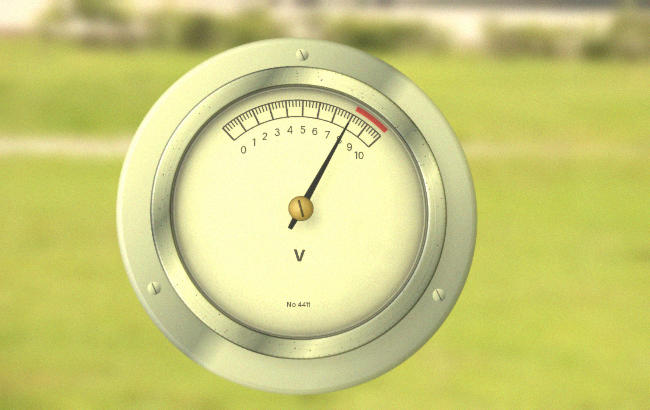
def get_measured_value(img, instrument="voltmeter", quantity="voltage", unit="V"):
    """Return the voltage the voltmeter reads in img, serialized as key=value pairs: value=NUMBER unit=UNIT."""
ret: value=8 unit=V
